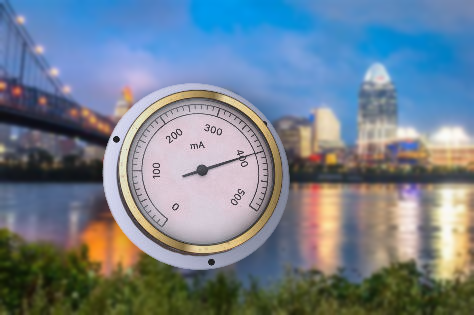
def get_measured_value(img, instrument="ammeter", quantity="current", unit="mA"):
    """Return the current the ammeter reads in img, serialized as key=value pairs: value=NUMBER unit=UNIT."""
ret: value=400 unit=mA
